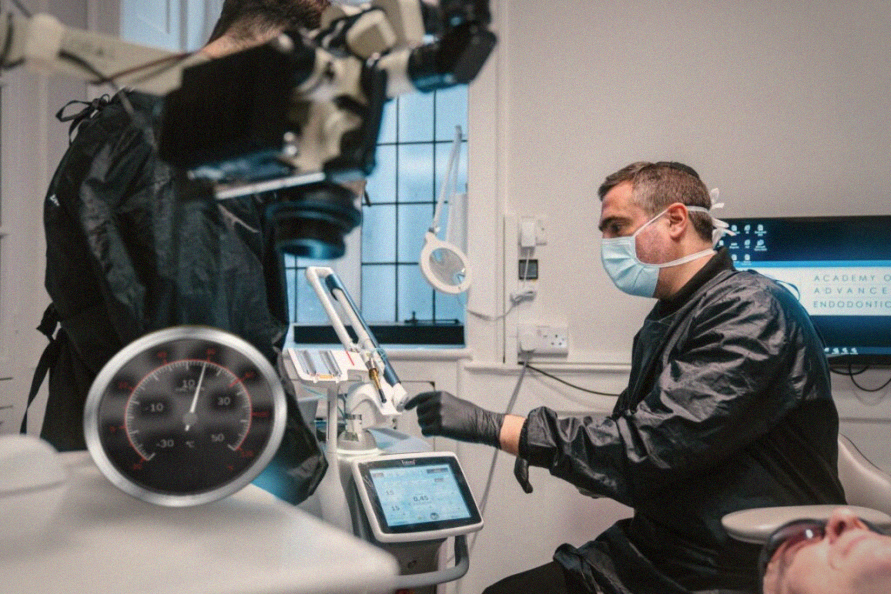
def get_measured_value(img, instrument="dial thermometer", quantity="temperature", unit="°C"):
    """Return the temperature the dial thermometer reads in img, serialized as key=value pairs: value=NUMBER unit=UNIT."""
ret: value=15 unit=°C
